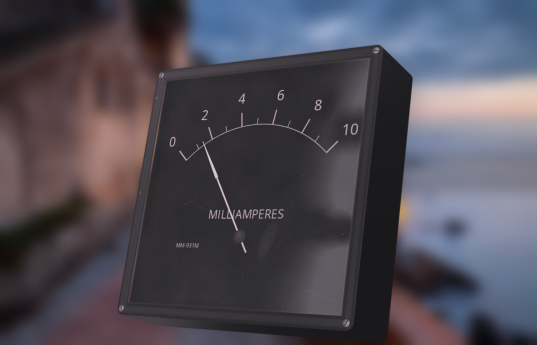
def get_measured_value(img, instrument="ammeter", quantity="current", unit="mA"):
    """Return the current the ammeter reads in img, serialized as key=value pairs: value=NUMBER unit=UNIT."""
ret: value=1.5 unit=mA
